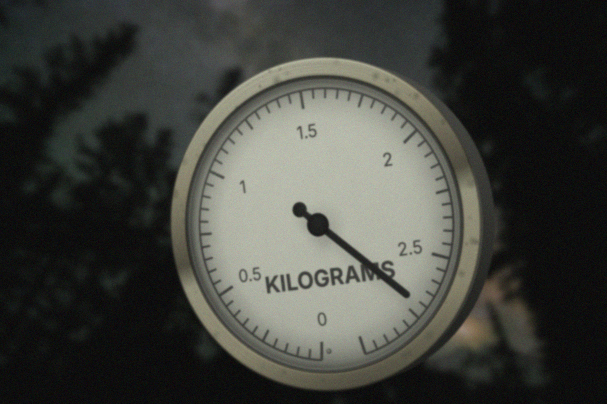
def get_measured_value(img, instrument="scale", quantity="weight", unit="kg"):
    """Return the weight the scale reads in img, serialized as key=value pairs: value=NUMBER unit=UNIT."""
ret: value=2.7 unit=kg
